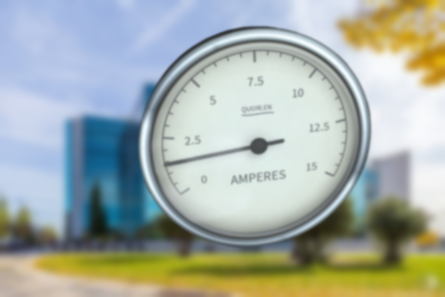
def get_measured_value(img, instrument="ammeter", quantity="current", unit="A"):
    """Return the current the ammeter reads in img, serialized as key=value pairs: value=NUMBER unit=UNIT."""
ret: value=1.5 unit=A
